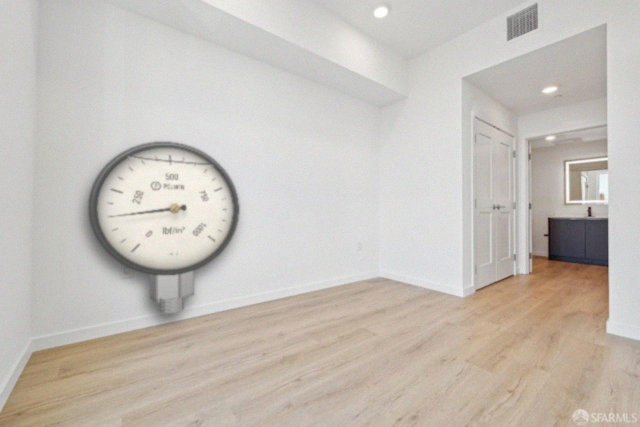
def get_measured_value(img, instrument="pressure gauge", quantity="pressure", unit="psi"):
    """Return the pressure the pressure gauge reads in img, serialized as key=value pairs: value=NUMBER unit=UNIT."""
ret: value=150 unit=psi
